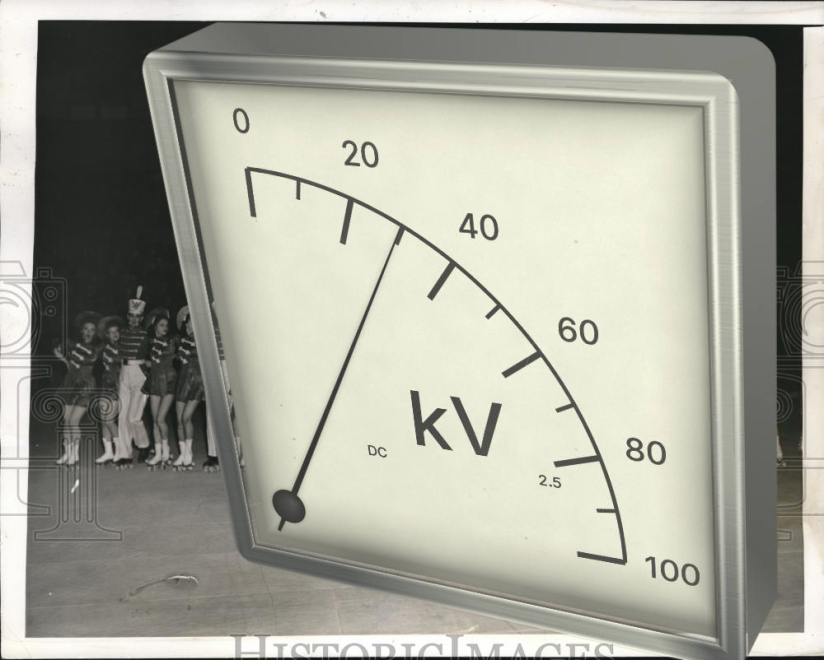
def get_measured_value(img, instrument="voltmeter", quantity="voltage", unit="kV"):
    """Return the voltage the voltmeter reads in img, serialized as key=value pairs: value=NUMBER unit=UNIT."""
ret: value=30 unit=kV
